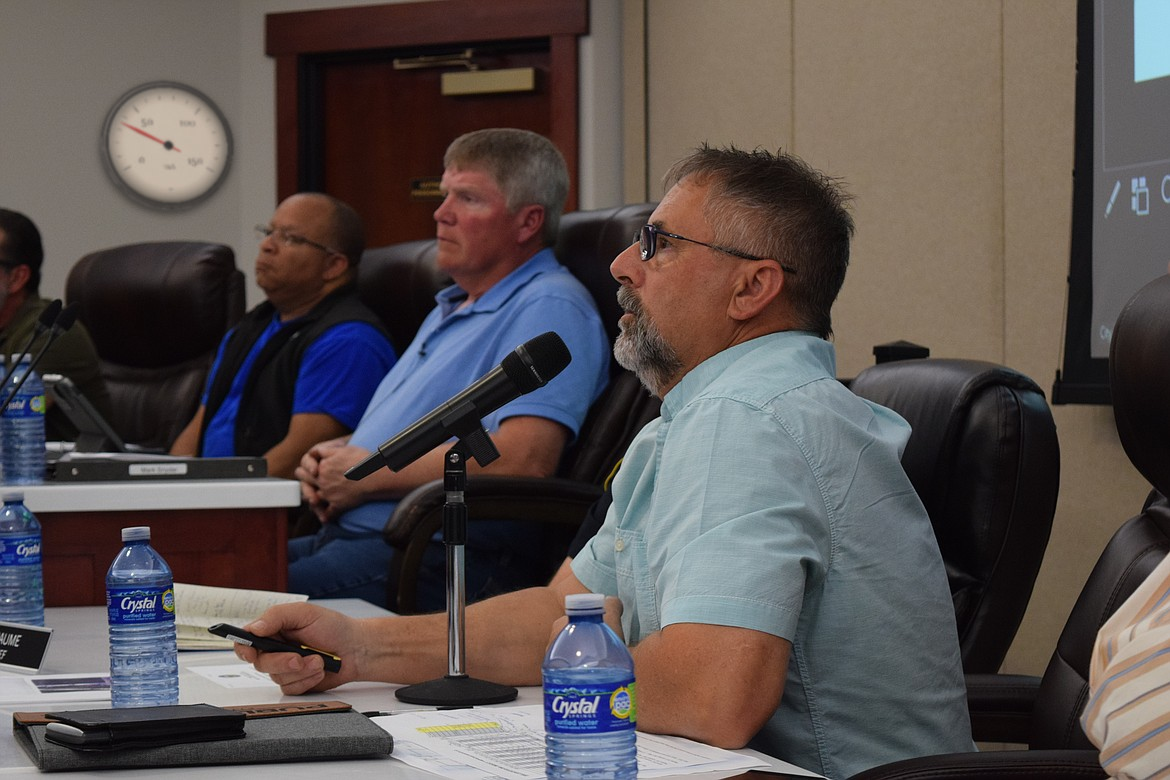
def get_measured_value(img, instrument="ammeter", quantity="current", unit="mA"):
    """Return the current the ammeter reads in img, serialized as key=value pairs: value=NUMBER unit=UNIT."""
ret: value=35 unit=mA
